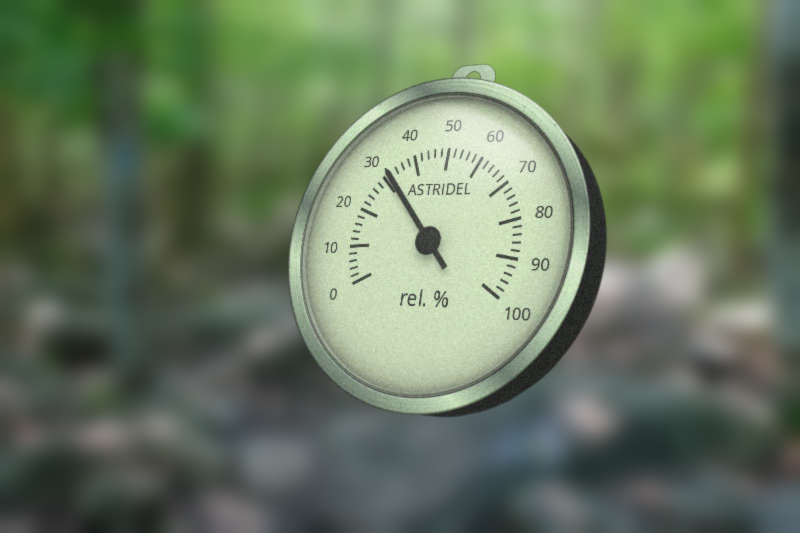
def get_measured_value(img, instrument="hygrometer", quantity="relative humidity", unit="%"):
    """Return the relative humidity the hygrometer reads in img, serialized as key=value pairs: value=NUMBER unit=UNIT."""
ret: value=32 unit=%
